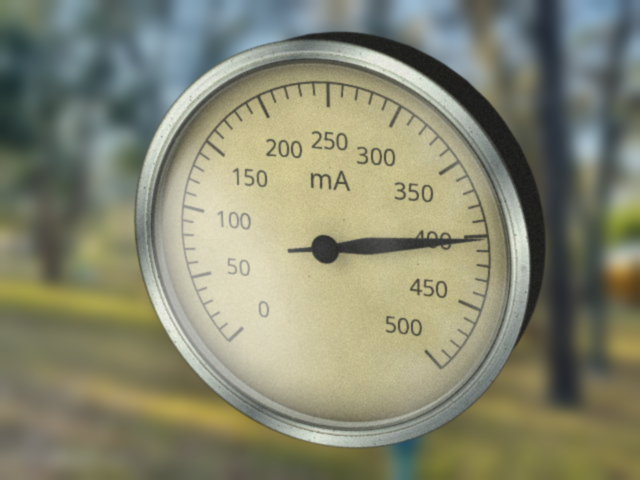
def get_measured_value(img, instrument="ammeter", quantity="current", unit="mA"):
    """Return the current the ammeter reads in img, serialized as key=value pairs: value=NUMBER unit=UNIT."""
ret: value=400 unit=mA
